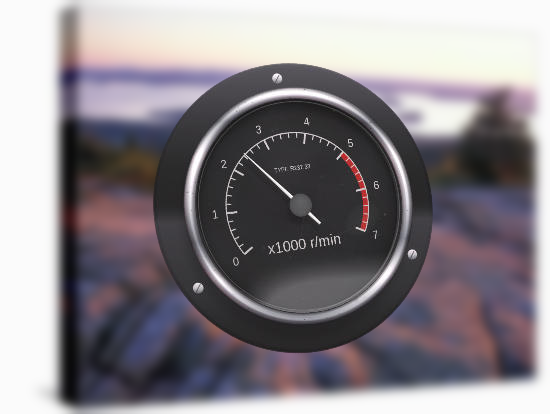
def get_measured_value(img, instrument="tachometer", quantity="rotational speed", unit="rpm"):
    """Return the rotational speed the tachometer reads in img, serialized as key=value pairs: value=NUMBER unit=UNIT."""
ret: value=2400 unit=rpm
